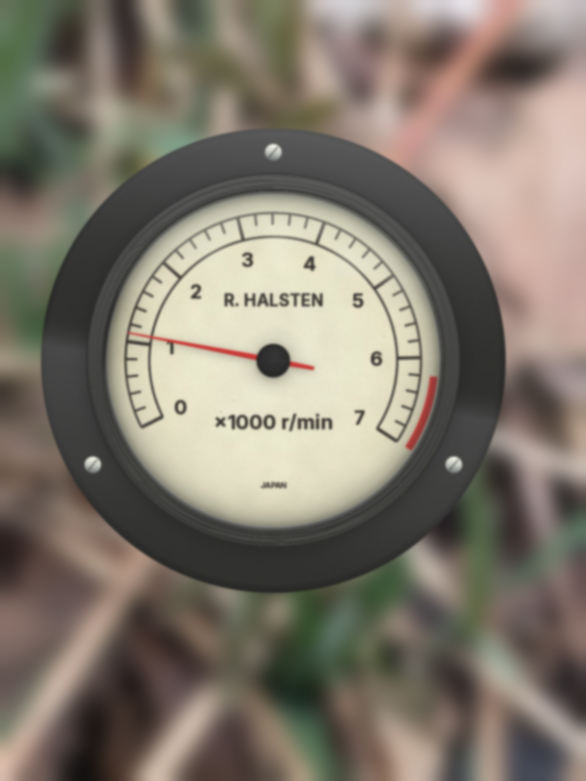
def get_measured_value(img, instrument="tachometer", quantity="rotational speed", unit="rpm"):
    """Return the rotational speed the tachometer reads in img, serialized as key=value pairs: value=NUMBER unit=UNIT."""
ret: value=1100 unit=rpm
